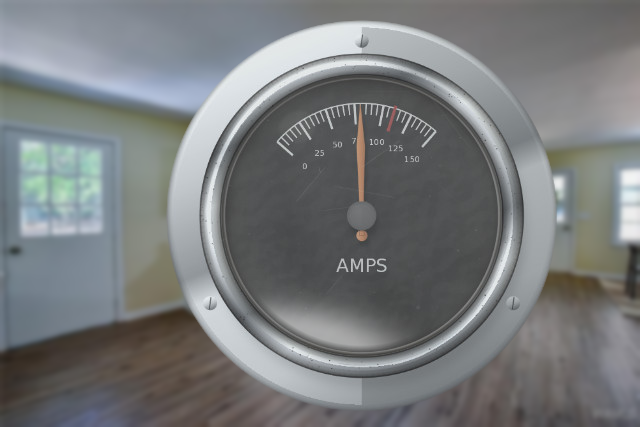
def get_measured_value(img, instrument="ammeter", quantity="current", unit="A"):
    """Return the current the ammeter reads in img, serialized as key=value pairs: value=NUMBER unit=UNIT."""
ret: value=80 unit=A
